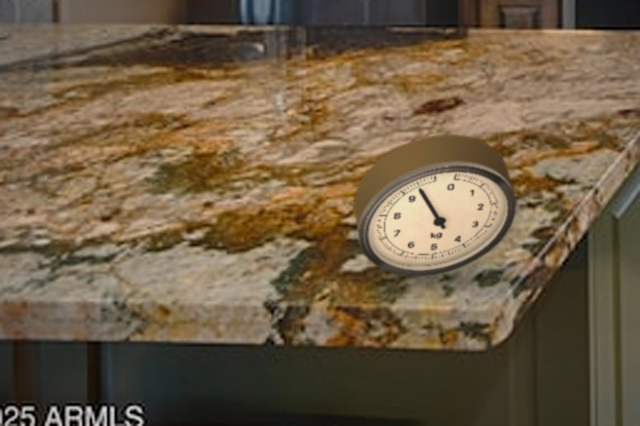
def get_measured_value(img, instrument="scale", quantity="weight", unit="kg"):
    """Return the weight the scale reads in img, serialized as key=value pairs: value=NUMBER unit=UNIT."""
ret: value=9.5 unit=kg
